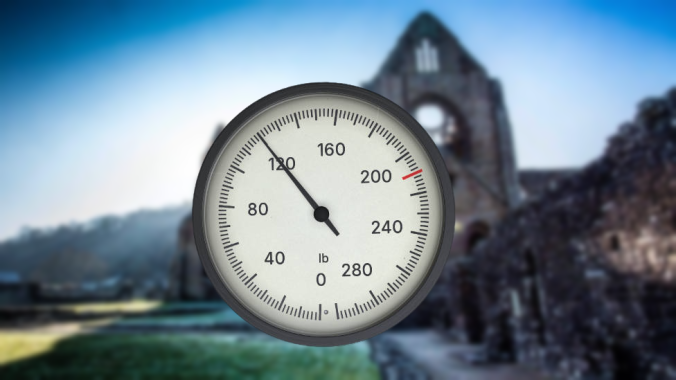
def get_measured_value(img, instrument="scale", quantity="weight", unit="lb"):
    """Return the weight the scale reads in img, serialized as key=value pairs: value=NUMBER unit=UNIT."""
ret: value=120 unit=lb
